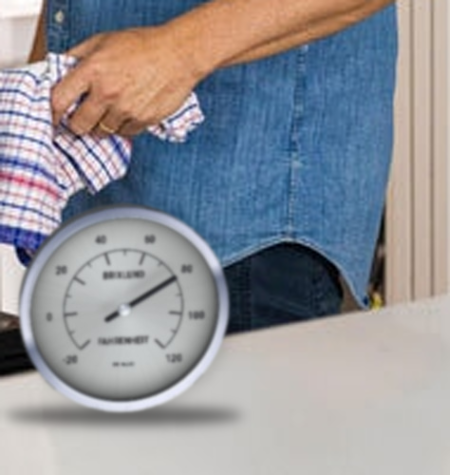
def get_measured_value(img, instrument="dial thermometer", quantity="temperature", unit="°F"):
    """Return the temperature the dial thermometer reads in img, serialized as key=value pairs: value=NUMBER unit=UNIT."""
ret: value=80 unit=°F
